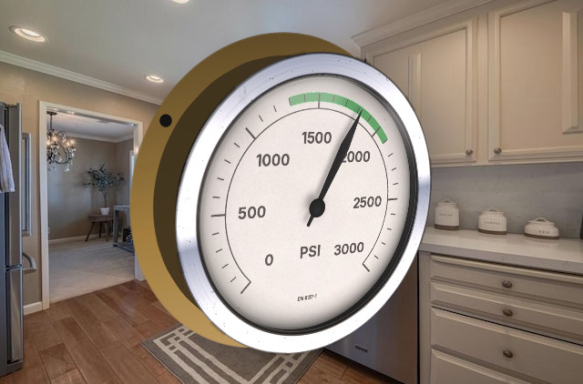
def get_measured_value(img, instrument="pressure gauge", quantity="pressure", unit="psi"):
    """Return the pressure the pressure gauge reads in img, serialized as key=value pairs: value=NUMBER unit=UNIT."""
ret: value=1800 unit=psi
